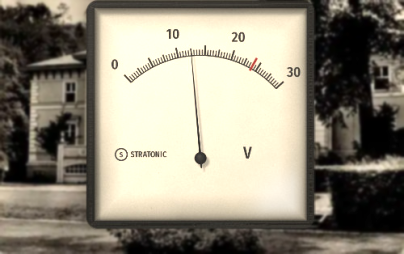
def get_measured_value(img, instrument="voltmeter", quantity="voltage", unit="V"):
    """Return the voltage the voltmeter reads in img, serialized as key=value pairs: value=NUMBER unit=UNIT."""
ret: value=12.5 unit=V
